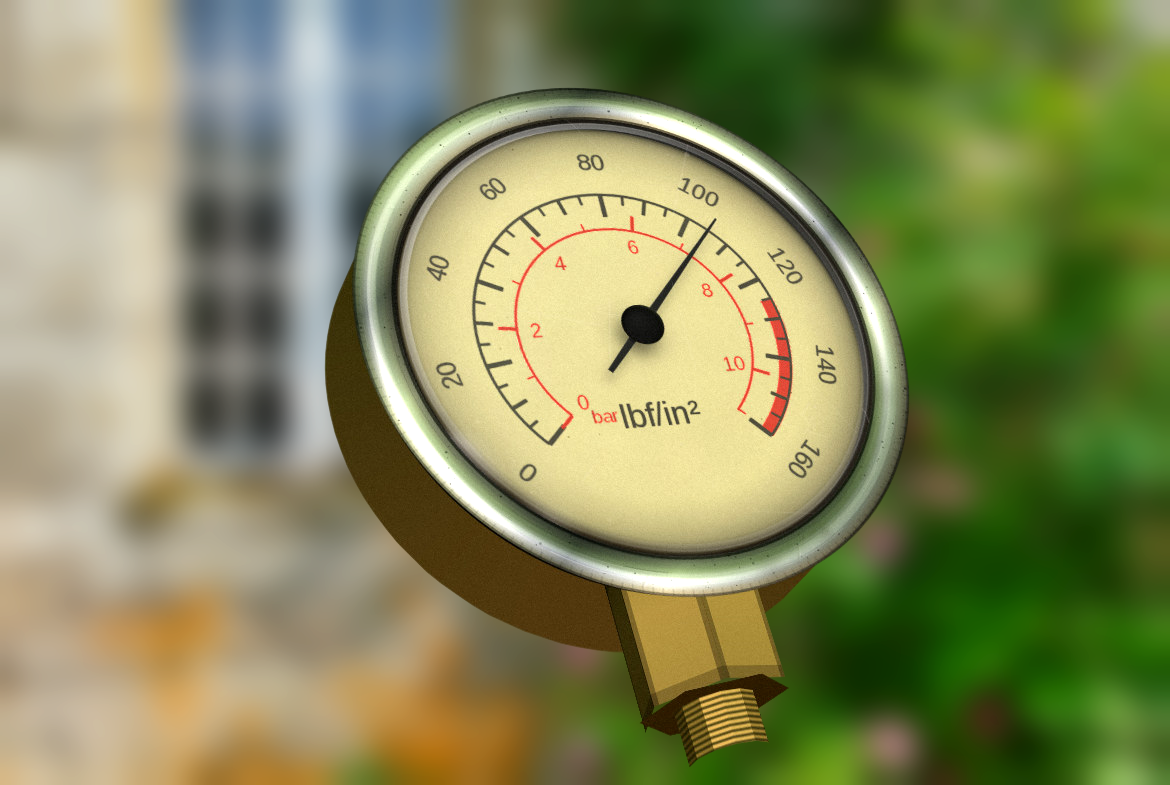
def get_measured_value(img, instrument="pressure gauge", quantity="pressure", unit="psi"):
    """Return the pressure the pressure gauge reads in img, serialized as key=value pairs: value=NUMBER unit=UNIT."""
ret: value=105 unit=psi
